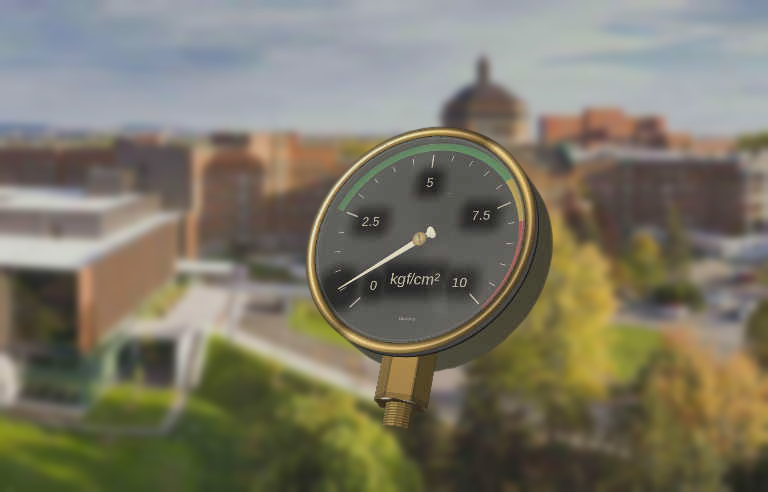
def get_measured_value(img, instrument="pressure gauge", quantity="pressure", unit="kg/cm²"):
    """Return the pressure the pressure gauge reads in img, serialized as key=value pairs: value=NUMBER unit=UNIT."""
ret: value=0.5 unit=kg/cm²
